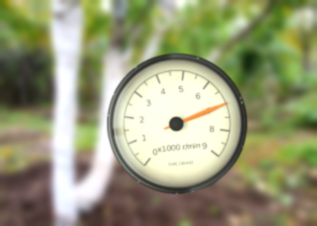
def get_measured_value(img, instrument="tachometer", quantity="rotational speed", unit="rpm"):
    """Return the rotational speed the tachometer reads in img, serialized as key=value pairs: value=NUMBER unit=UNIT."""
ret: value=7000 unit=rpm
